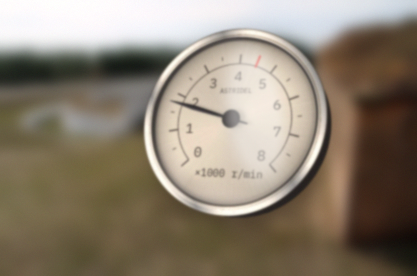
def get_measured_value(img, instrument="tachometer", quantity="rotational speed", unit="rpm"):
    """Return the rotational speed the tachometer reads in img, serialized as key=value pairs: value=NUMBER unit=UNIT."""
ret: value=1750 unit=rpm
